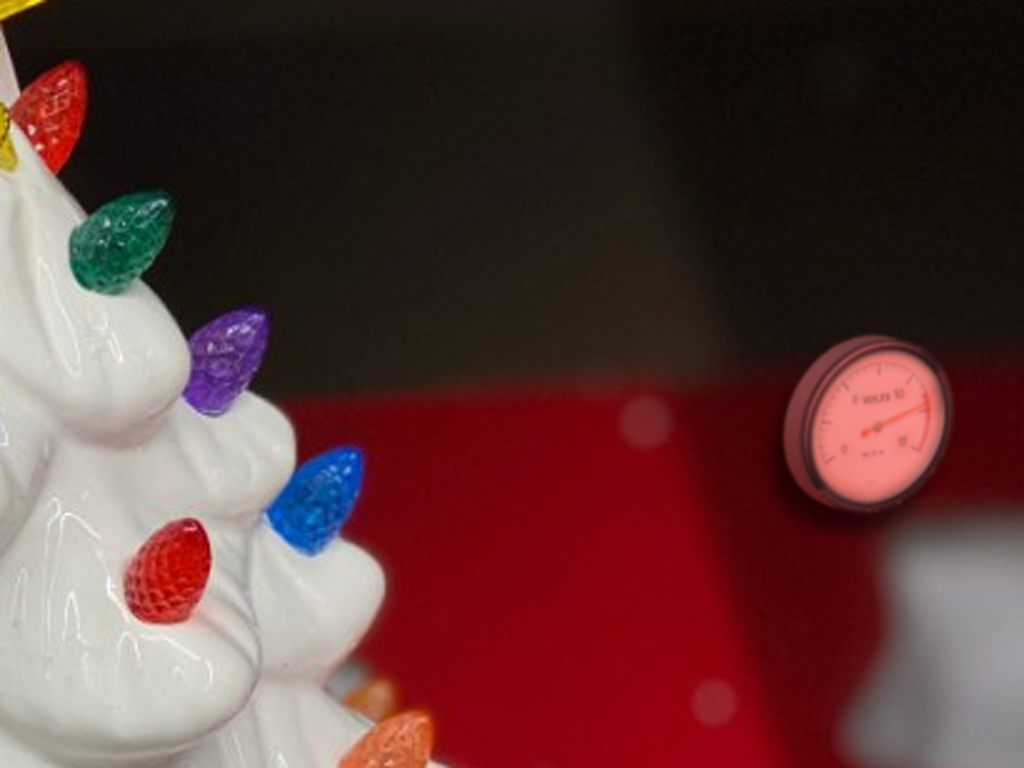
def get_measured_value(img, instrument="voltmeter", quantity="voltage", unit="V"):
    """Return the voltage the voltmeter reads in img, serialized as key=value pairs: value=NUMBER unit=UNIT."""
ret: value=12 unit=V
